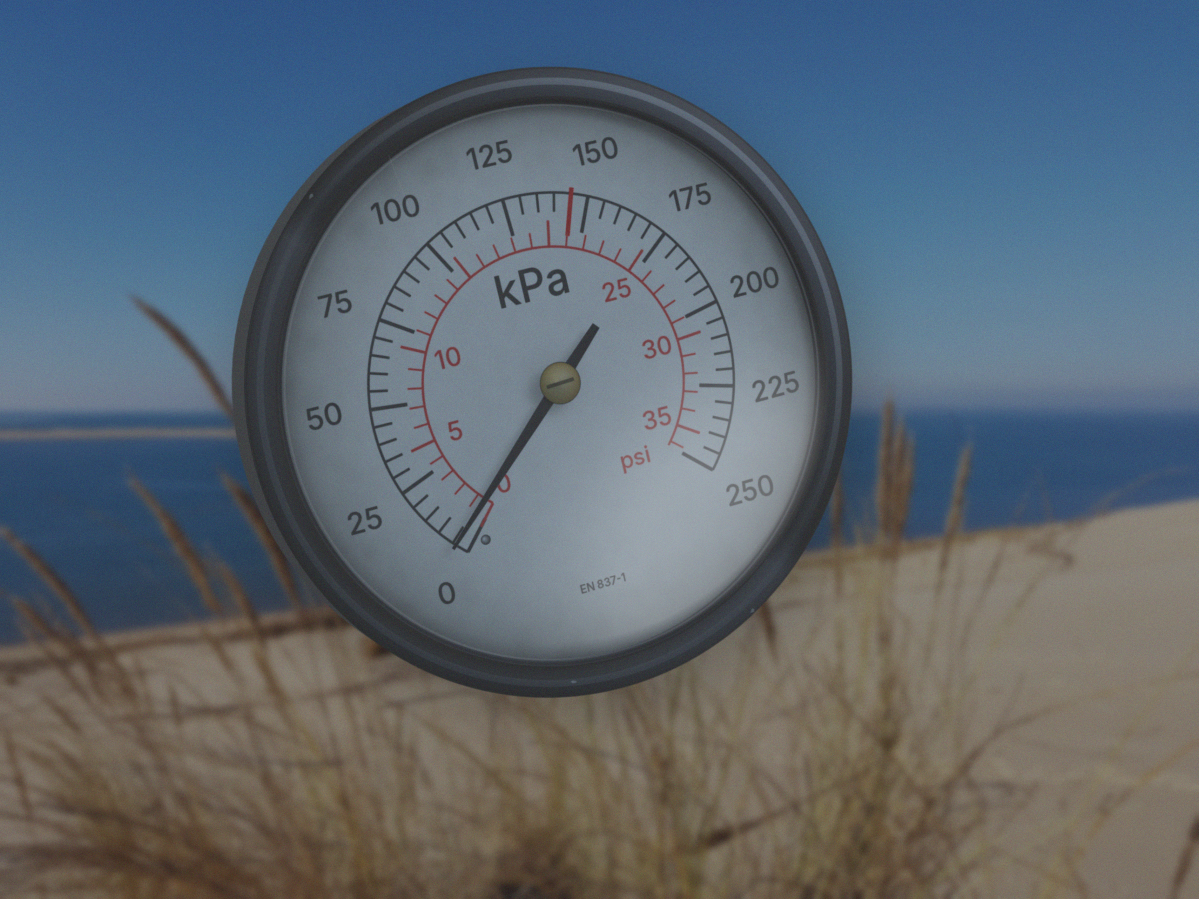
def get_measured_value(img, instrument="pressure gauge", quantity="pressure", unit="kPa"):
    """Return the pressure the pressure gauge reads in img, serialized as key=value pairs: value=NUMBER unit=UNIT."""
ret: value=5 unit=kPa
